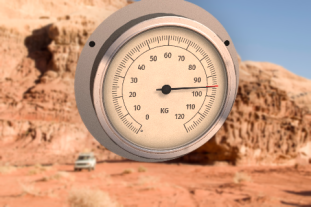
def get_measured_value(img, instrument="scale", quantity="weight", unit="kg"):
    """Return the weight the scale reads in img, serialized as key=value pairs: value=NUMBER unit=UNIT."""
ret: value=95 unit=kg
